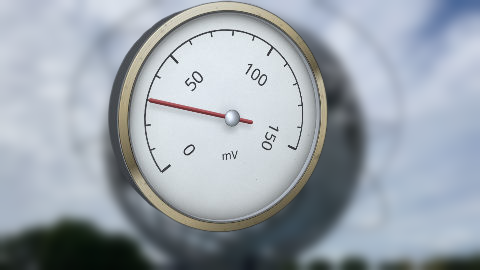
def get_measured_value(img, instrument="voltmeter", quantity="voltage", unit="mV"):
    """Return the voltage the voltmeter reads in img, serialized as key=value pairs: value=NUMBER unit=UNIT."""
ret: value=30 unit=mV
